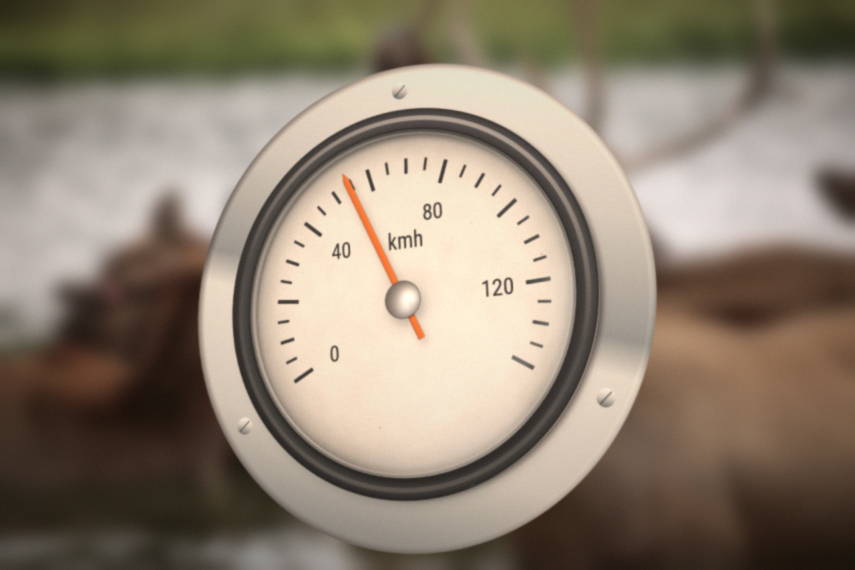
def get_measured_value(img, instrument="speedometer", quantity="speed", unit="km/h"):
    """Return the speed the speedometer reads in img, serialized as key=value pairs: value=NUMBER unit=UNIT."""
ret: value=55 unit=km/h
